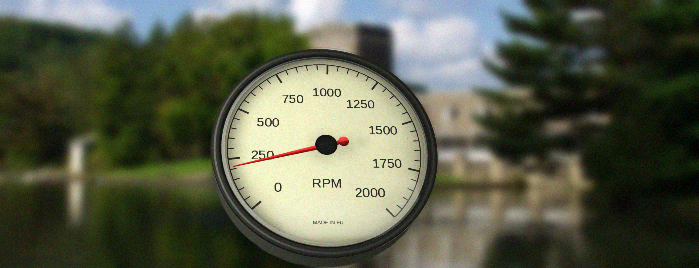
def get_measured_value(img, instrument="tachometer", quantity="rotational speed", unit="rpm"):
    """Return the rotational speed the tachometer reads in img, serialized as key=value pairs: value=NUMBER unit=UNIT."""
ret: value=200 unit=rpm
